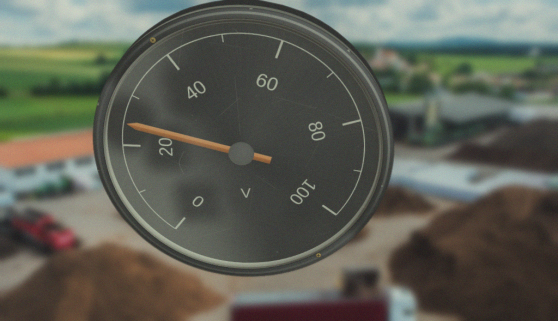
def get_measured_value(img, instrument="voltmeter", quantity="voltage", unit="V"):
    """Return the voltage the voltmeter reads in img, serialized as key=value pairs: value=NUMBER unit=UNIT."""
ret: value=25 unit=V
